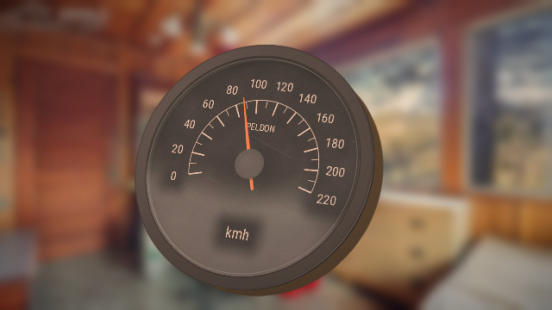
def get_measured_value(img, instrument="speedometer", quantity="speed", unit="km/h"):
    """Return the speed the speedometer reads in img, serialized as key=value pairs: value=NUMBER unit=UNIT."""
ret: value=90 unit=km/h
